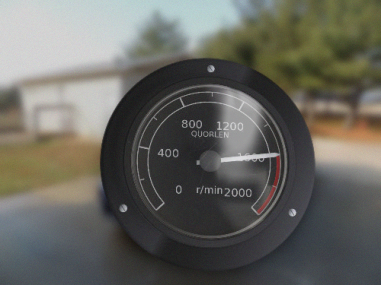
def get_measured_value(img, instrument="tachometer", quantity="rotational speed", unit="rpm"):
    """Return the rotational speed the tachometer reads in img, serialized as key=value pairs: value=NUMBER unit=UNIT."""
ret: value=1600 unit=rpm
